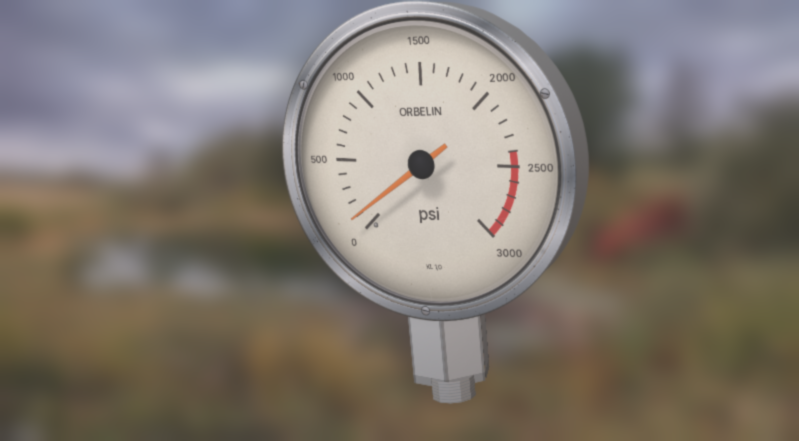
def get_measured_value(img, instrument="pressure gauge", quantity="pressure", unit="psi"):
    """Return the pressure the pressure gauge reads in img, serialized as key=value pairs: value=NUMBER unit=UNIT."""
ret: value=100 unit=psi
